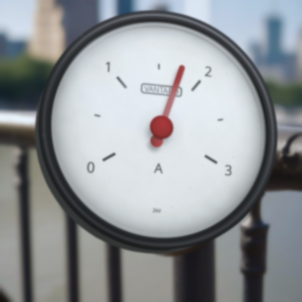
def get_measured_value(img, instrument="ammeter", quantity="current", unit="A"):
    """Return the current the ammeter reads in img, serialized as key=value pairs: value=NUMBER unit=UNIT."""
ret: value=1.75 unit=A
